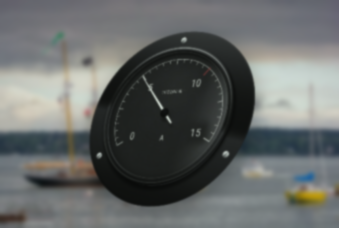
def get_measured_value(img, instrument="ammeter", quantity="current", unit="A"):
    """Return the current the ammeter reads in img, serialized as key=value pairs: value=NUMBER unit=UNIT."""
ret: value=5 unit=A
